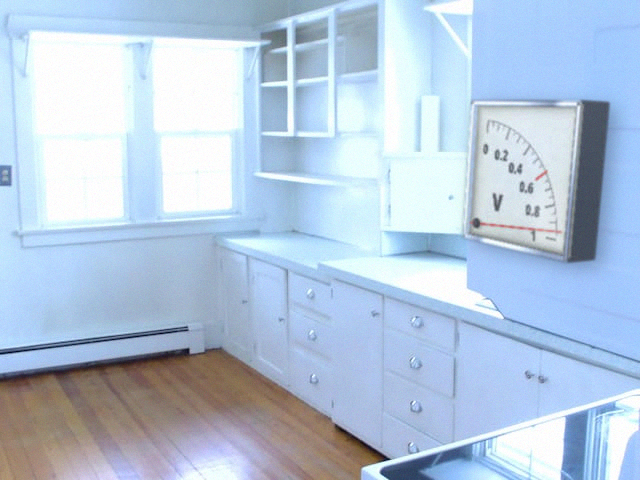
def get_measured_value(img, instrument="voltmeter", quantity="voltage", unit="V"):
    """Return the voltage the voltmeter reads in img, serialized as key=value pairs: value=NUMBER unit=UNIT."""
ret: value=0.95 unit=V
